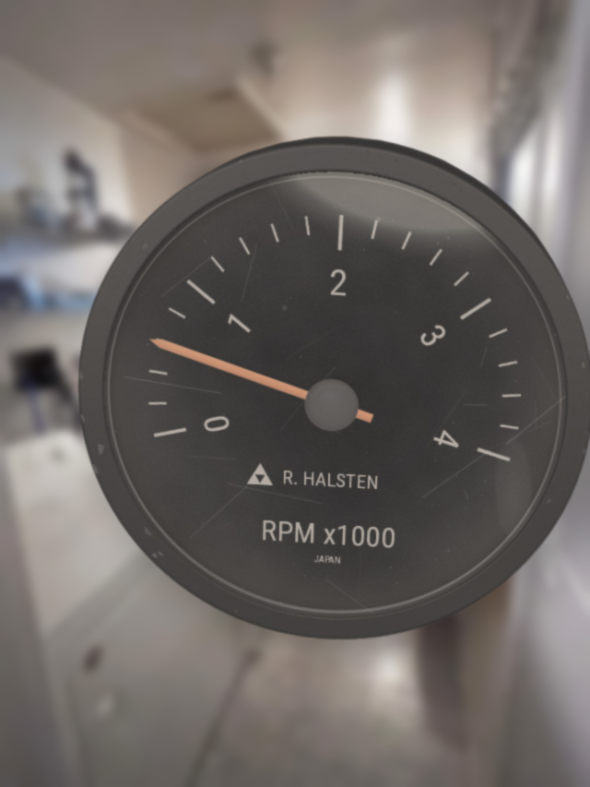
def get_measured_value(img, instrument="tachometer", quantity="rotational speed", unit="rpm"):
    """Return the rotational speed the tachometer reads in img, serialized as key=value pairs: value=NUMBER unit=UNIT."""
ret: value=600 unit=rpm
